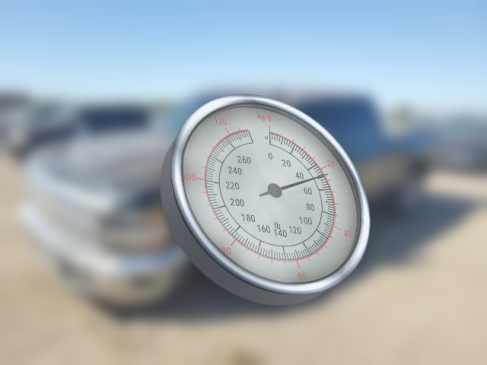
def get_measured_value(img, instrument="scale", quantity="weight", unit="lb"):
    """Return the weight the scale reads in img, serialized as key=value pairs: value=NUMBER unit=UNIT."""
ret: value=50 unit=lb
